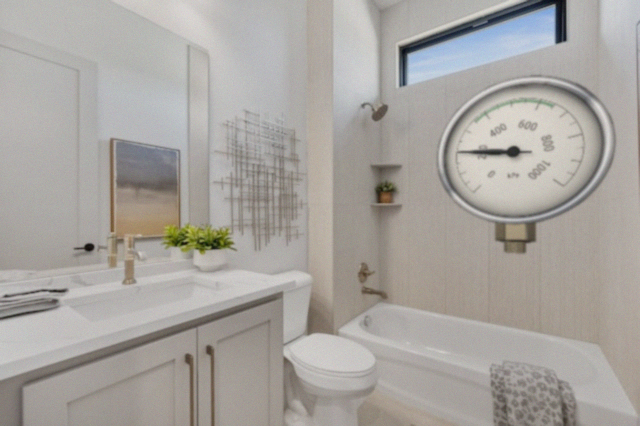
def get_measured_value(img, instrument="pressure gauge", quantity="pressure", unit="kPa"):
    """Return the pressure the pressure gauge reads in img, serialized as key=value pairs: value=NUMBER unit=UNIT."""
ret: value=200 unit=kPa
